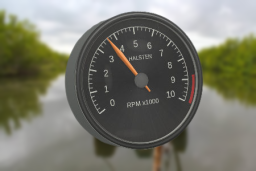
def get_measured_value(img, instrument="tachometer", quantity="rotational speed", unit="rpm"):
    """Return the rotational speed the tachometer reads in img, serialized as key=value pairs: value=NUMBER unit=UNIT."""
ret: value=3600 unit=rpm
